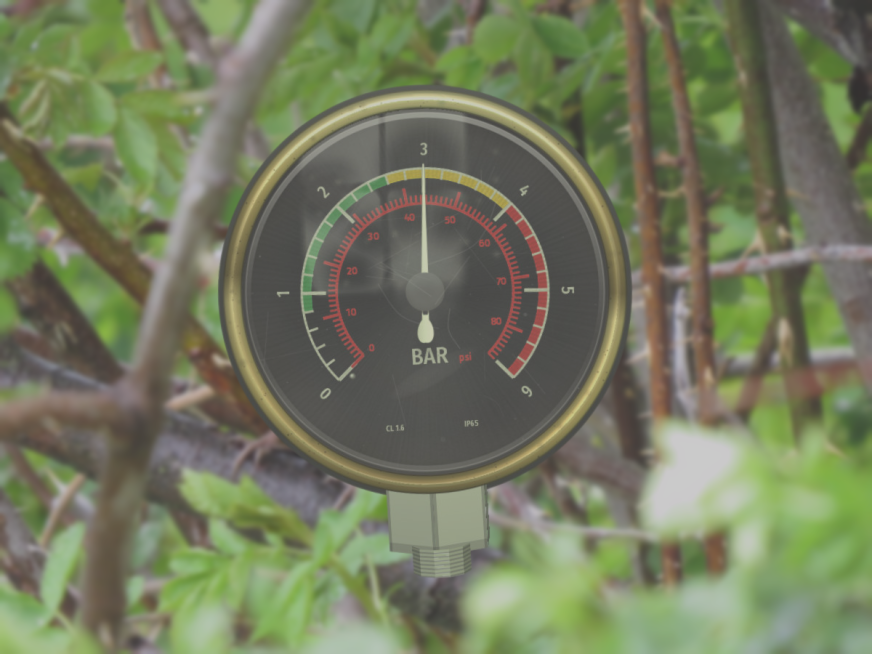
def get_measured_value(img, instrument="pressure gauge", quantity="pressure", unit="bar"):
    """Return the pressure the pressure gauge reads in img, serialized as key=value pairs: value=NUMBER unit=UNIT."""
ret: value=3 unit=bar
